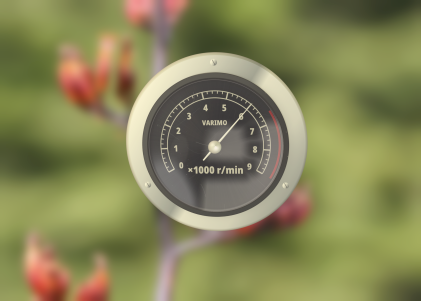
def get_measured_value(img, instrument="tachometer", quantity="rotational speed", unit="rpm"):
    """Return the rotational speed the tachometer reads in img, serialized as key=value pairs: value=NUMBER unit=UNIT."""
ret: value=6000 unit=rpm
